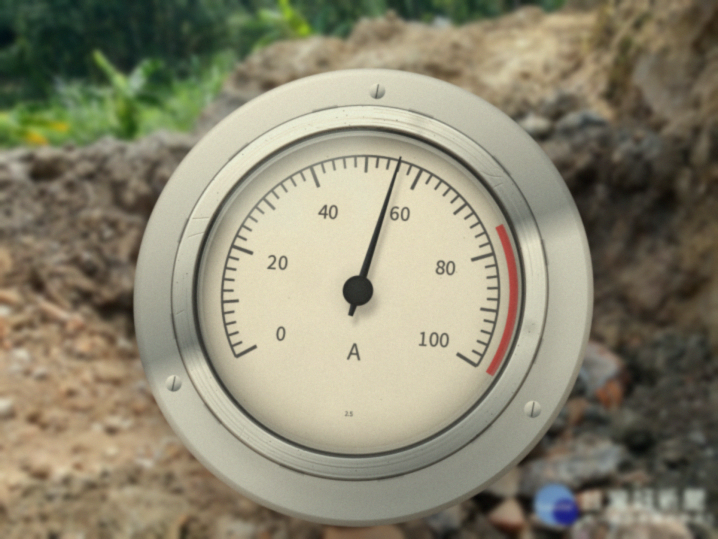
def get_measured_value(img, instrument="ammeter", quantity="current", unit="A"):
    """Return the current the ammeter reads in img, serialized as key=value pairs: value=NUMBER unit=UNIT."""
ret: value=56 unit=A
